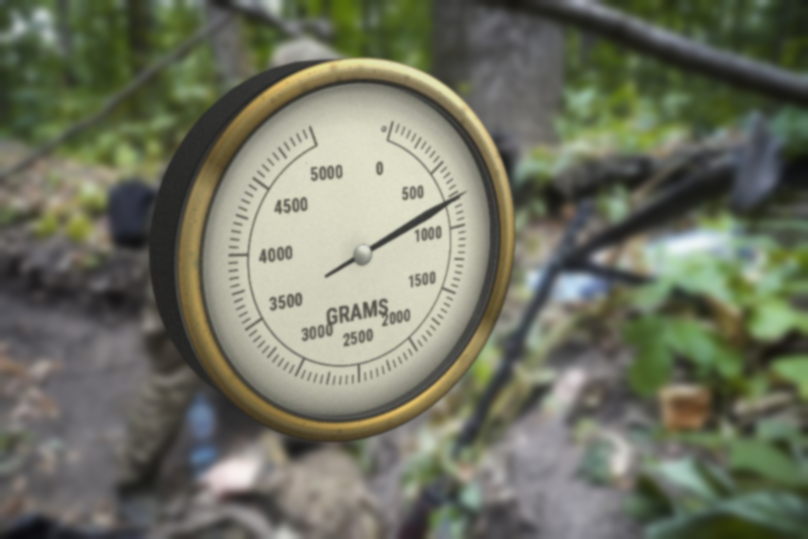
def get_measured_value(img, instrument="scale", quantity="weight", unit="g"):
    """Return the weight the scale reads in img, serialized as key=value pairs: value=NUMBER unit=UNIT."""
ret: value=750 unit=g
